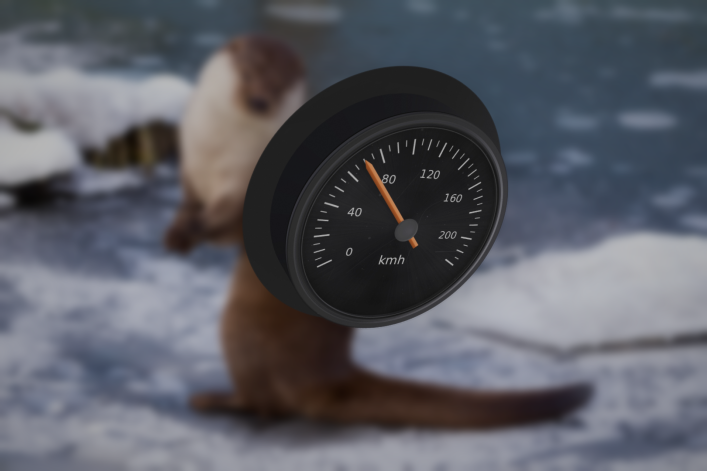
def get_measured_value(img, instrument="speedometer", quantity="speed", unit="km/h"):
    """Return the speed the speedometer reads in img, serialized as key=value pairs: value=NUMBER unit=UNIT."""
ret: value=70 unit=km/h
